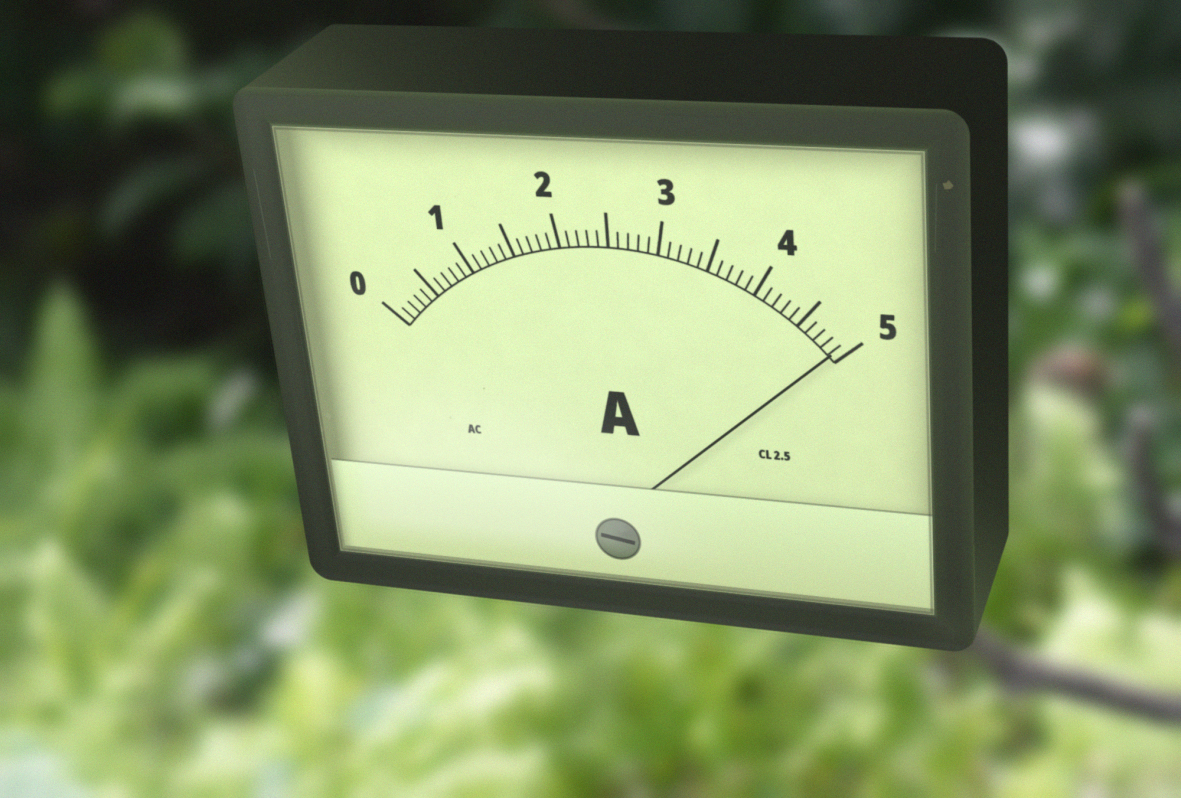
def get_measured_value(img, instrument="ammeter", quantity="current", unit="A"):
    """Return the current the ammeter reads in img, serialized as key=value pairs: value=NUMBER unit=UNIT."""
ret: value=4.9 unit=A
